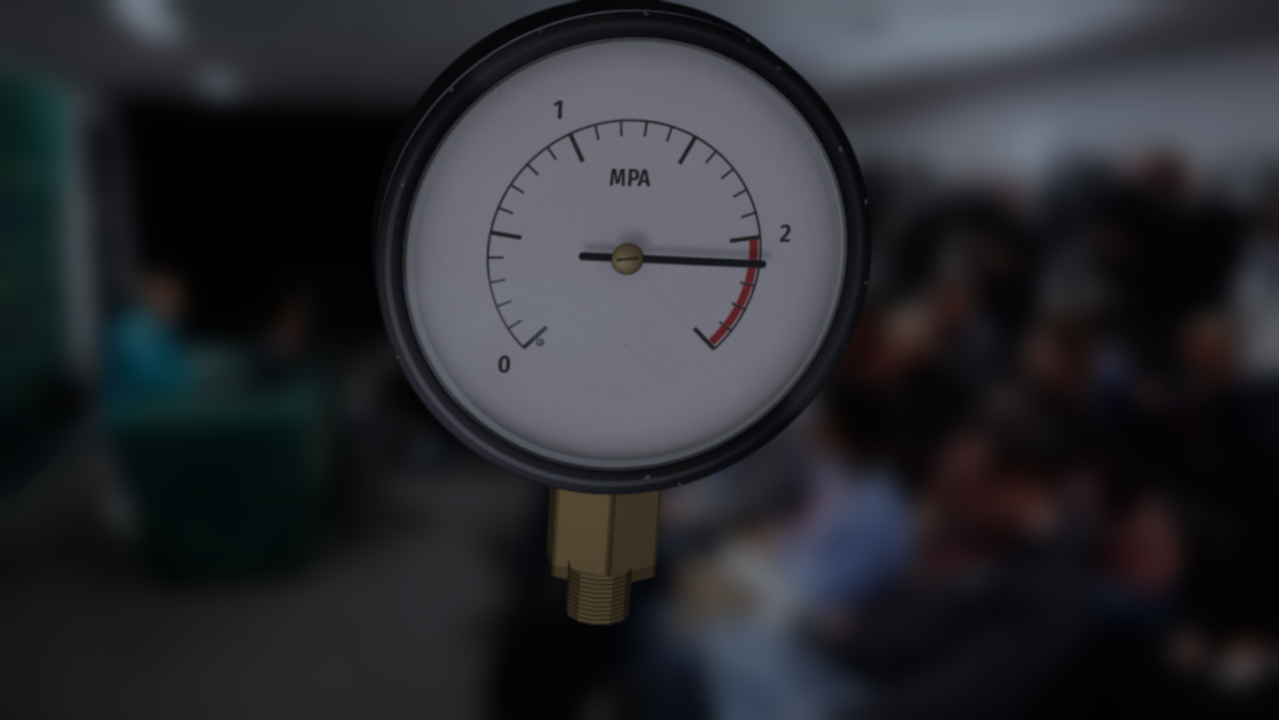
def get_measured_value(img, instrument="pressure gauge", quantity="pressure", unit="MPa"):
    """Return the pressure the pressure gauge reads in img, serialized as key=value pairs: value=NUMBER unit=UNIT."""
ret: value=2.1 unit=MPa
